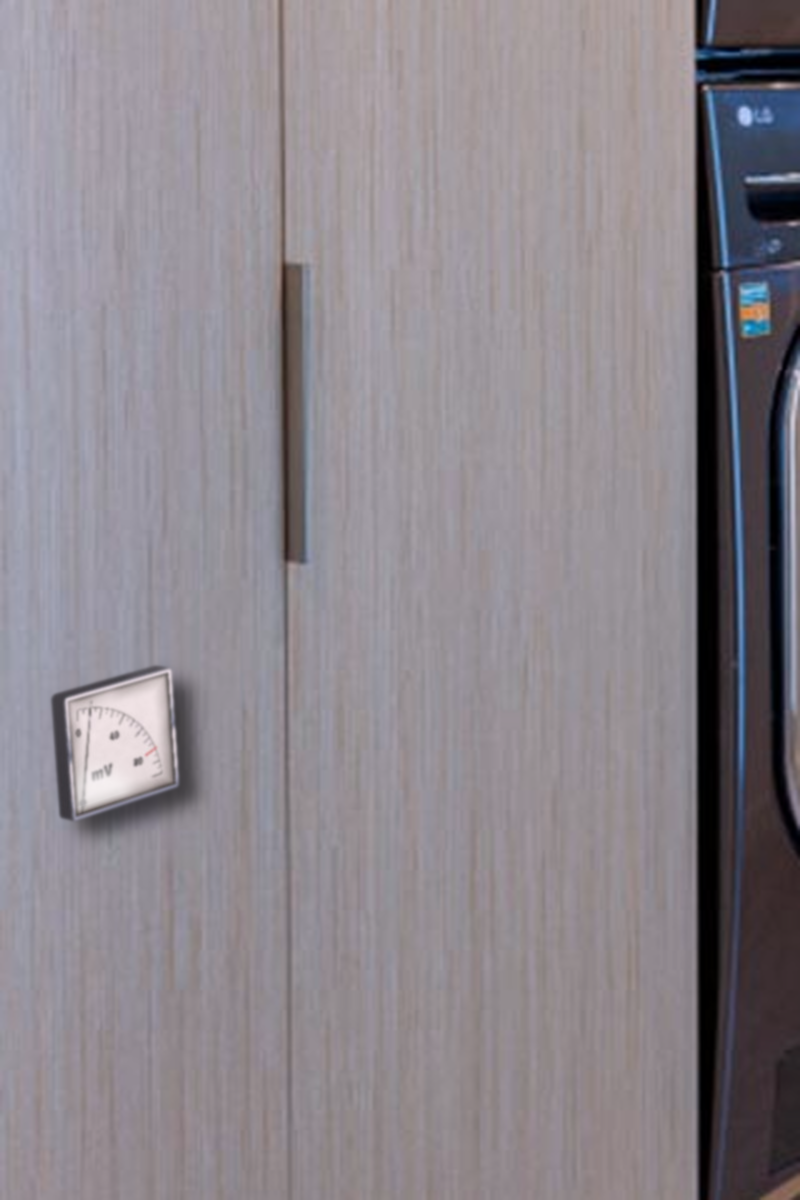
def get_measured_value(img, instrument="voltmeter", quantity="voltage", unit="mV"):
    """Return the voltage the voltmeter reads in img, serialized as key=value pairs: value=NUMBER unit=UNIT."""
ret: value=10 unit=mV
